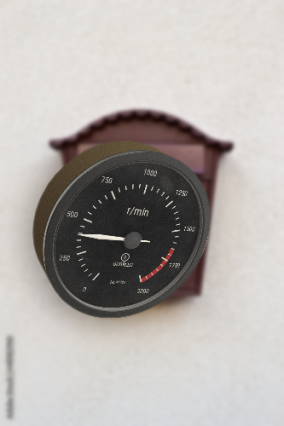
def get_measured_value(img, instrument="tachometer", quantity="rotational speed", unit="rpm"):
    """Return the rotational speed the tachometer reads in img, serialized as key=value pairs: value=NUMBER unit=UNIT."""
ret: value=400 unit=rpm
